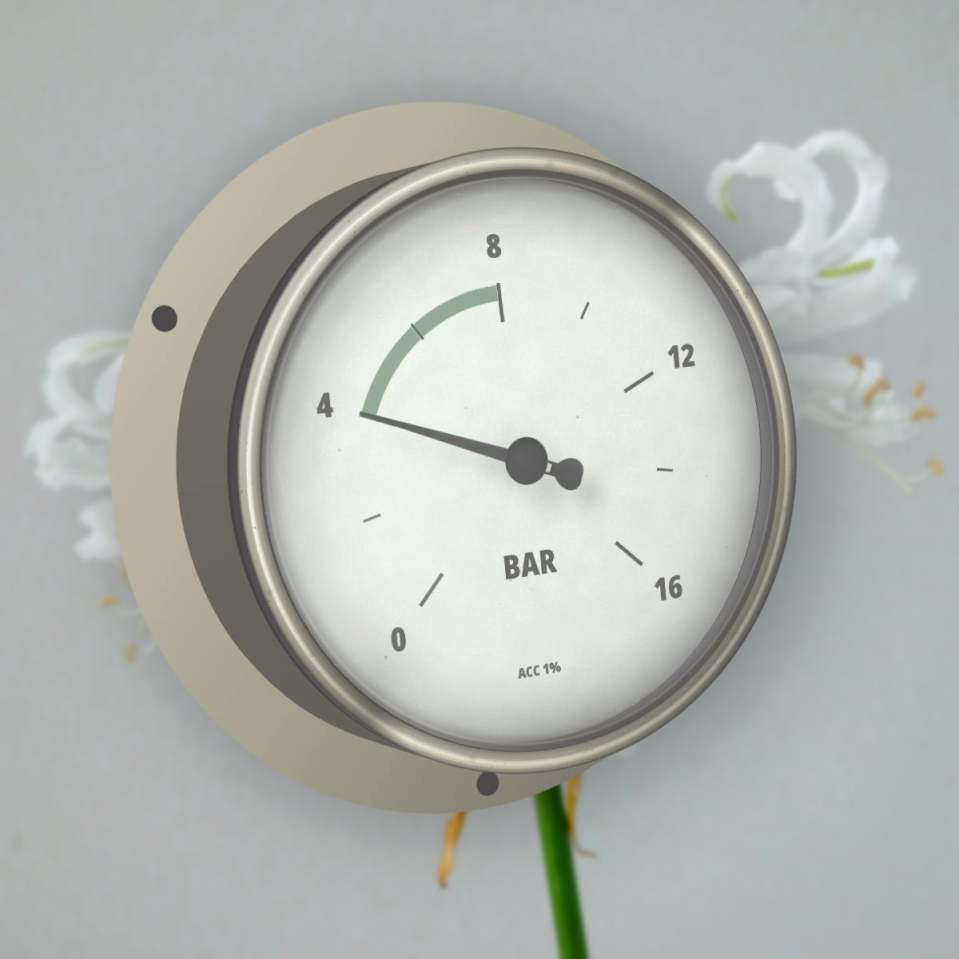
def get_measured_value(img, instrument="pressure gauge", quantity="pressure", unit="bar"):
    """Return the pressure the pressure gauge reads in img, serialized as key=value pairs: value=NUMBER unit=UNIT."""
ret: value=4 unit=bar
